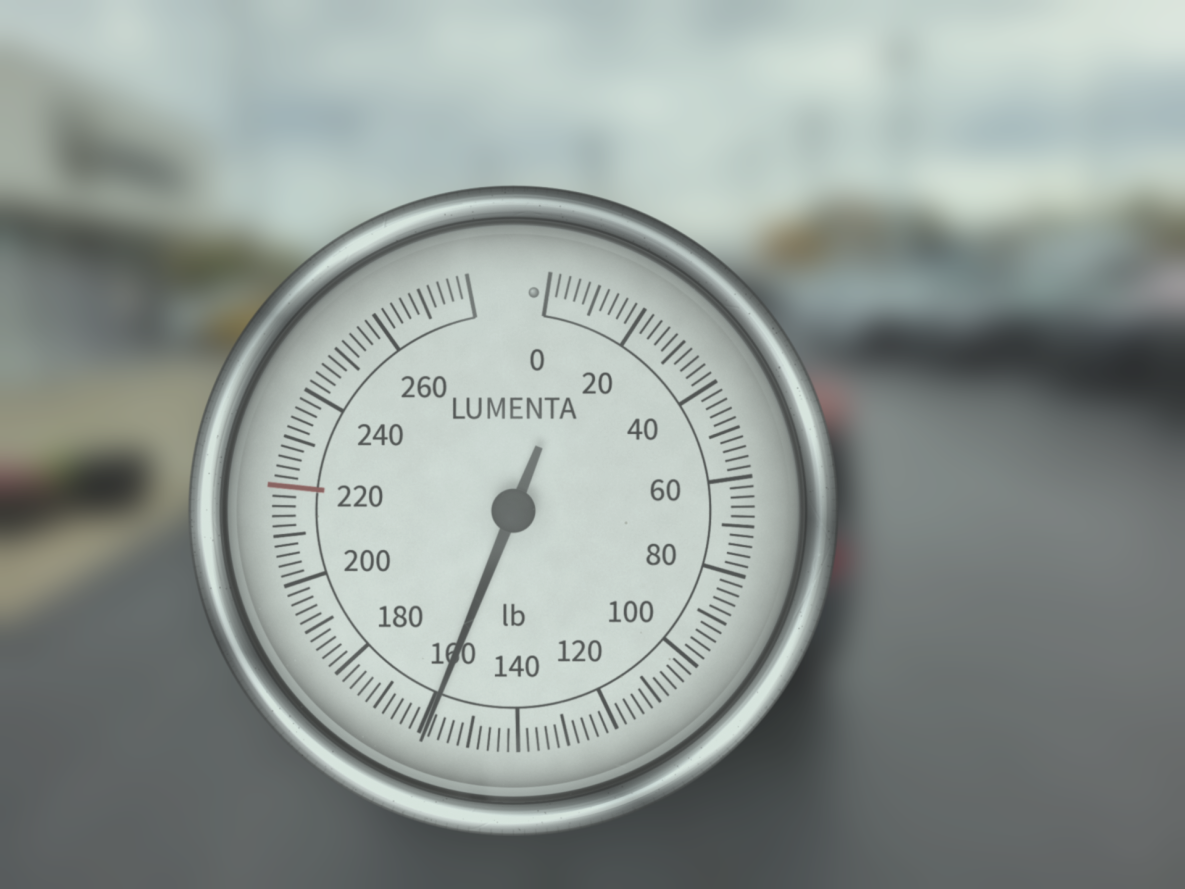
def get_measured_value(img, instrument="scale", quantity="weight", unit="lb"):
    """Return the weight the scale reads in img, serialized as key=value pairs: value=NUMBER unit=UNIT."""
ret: value=159 unit=lb
